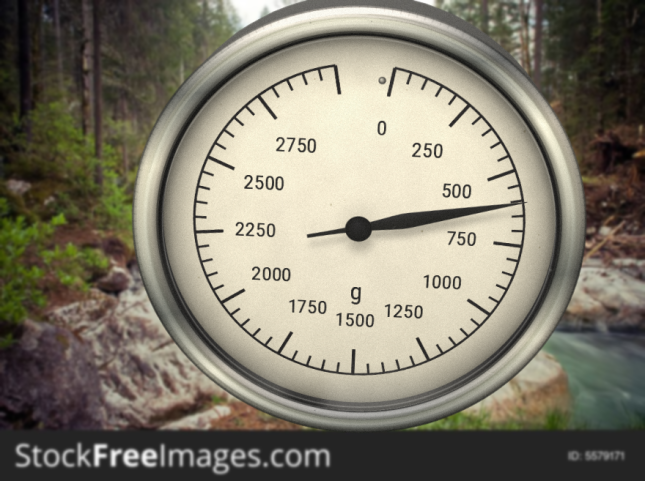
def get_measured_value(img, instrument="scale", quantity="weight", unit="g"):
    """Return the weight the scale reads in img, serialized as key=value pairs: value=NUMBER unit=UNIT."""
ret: value=600 unit=g
